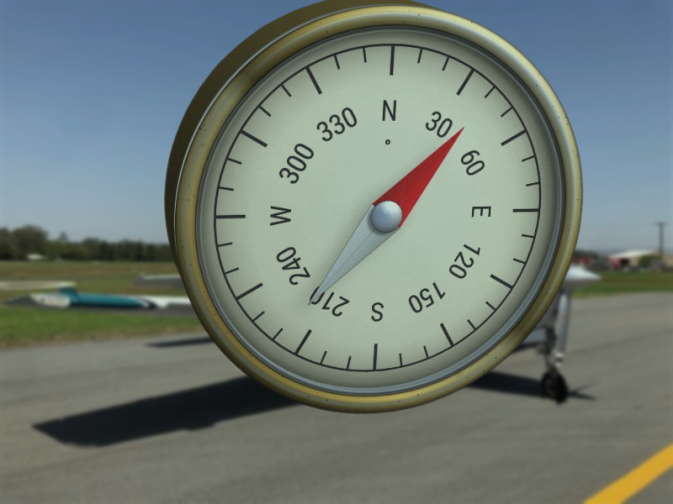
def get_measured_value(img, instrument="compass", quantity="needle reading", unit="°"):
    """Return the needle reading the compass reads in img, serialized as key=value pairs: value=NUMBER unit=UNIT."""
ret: value=40 unit=°
